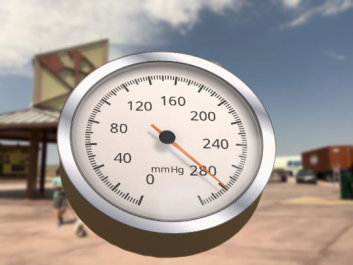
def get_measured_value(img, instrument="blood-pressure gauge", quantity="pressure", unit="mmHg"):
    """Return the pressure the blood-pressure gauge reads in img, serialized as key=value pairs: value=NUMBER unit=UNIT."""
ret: value=280 unit=mmHg
